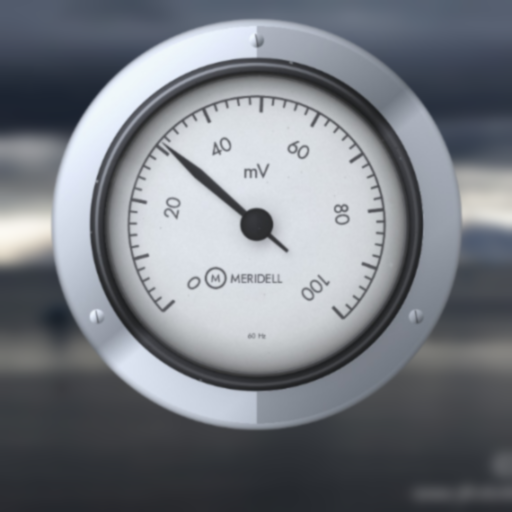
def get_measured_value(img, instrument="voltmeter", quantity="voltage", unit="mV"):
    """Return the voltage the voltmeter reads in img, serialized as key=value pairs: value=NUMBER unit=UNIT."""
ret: value=31 unit=mV
